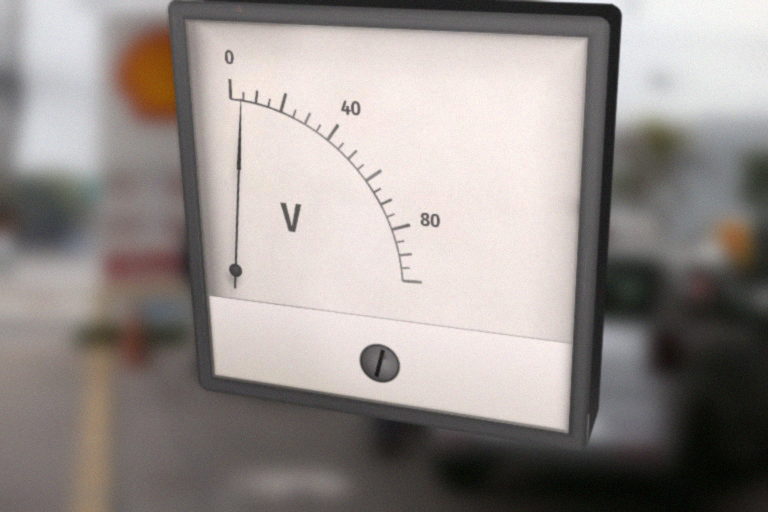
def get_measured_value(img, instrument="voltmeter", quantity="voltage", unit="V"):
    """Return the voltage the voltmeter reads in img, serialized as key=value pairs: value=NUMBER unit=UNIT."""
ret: value=5 unit=V
